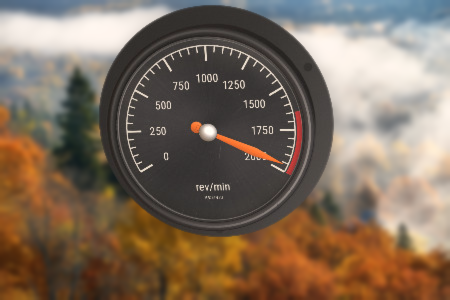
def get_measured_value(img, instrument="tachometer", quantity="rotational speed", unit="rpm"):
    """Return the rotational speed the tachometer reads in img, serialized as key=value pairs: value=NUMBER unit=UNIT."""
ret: value=1950 unit=rpm
